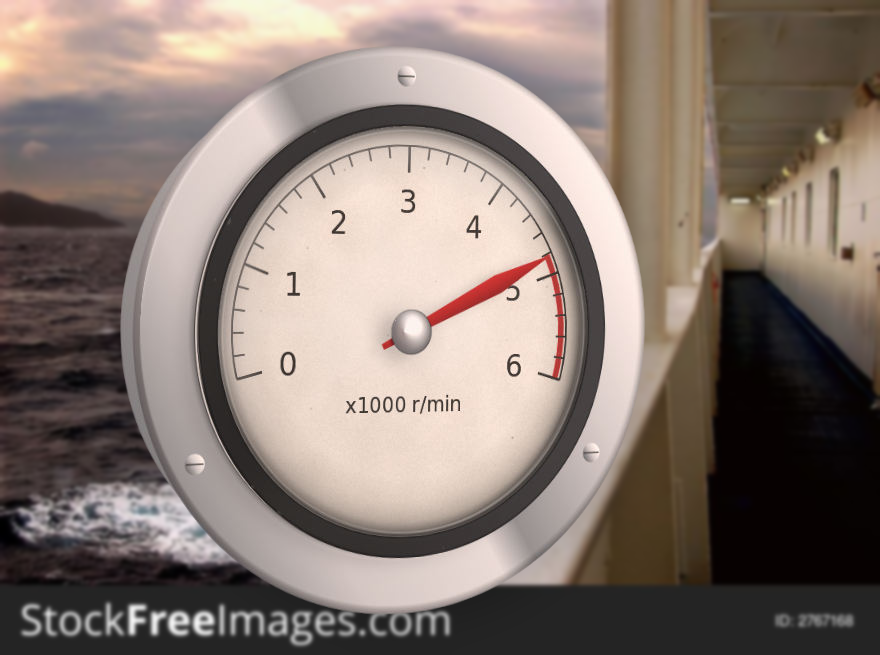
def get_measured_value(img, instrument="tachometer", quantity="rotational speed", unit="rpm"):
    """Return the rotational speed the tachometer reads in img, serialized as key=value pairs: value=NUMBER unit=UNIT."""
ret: value=4800 unit=rpm
